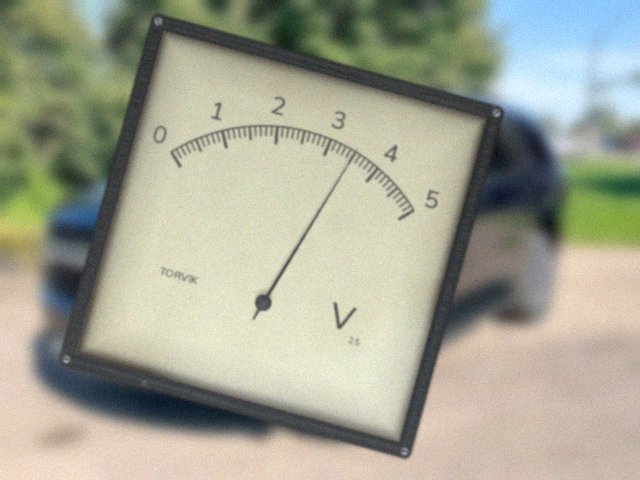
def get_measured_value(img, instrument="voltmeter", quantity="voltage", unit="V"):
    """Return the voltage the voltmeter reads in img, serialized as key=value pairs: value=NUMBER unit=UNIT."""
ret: value=3.5 unit=V
